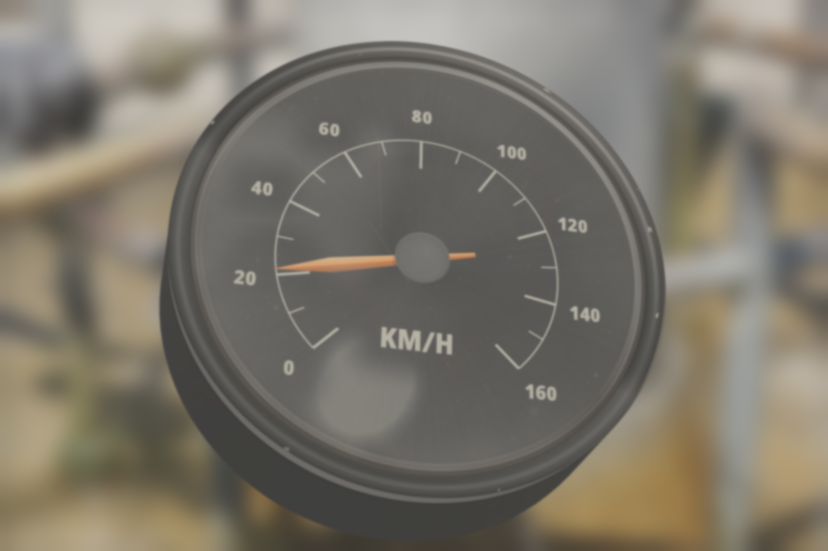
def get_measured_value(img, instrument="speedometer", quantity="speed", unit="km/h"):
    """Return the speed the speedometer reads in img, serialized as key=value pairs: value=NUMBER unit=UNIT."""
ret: value=20 unit=km/h
